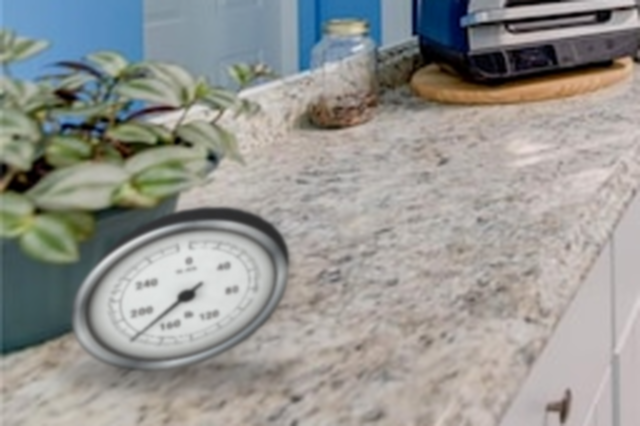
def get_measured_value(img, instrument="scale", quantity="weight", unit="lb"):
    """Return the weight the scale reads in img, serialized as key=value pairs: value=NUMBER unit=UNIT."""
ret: value=180 unit=lb
